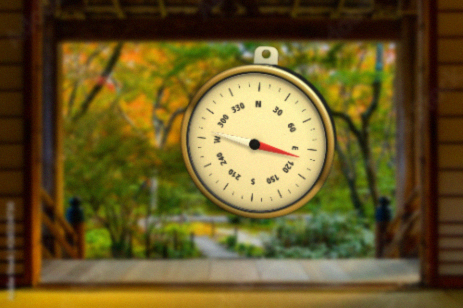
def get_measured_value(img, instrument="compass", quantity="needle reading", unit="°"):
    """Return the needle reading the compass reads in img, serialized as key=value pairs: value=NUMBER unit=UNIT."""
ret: value=100 unit=°
